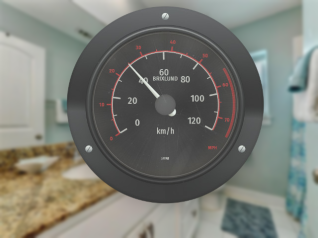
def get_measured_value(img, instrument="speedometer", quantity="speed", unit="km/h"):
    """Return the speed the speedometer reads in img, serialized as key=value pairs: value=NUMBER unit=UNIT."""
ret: value=40 unit=km/h
